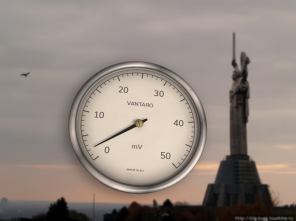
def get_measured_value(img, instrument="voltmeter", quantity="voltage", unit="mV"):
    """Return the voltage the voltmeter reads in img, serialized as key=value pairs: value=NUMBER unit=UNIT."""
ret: value=2 unit=mV
